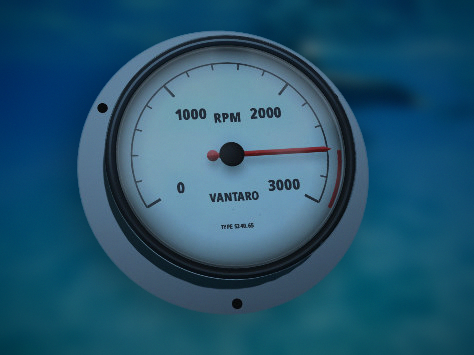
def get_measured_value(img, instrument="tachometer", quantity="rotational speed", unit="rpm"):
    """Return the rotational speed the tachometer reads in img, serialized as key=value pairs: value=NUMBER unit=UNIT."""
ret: value=2600 unit=rpm
